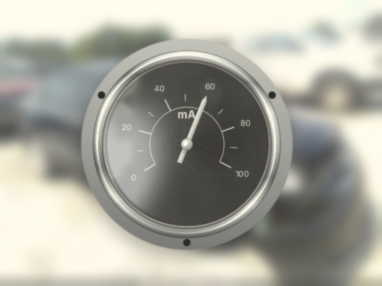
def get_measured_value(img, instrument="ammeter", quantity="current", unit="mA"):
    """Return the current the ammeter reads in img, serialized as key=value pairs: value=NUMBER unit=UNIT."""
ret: value=60 unit=mA
